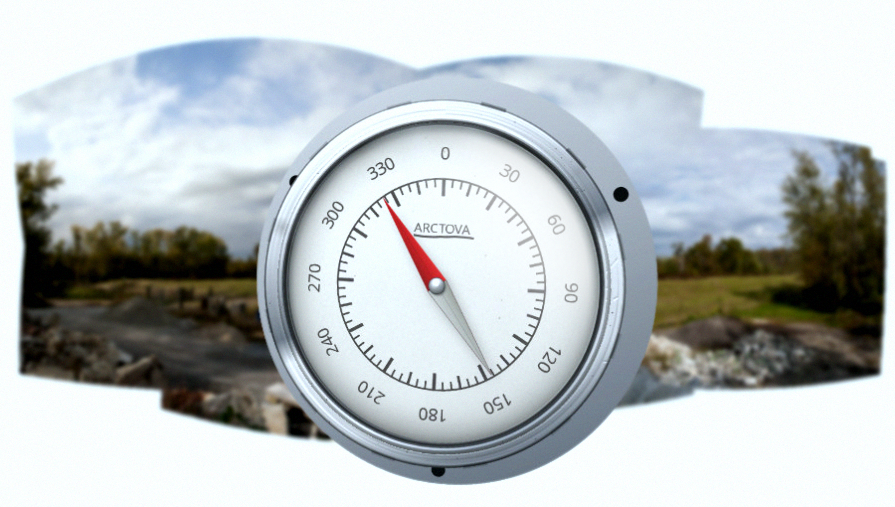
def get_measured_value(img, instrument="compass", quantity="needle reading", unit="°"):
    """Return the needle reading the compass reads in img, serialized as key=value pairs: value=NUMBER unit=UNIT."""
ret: value=325 unit=°
